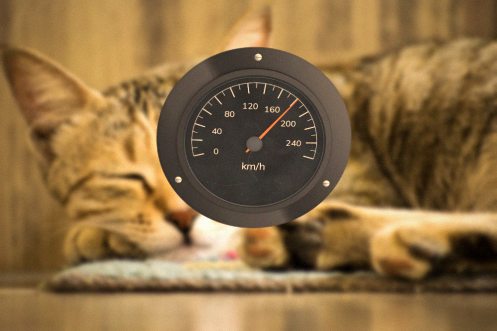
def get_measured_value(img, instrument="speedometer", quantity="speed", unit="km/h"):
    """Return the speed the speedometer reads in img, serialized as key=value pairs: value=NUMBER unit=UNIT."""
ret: value=180 unit=km/h
